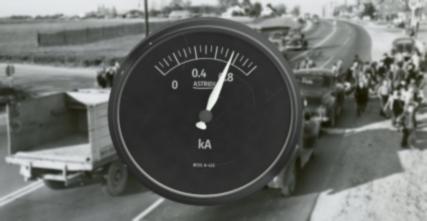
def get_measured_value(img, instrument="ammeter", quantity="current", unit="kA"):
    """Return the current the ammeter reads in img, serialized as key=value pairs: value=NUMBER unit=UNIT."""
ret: value=0.75 unit=kA
